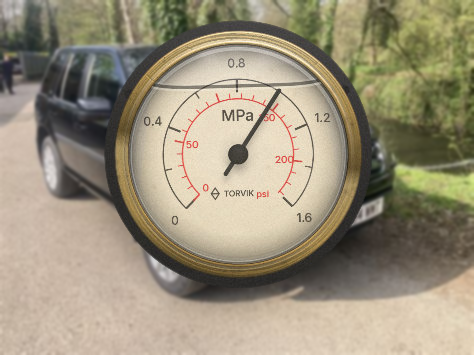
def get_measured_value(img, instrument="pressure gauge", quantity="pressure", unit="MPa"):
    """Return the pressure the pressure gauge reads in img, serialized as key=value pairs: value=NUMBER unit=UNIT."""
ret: value=1 unit=MPa
